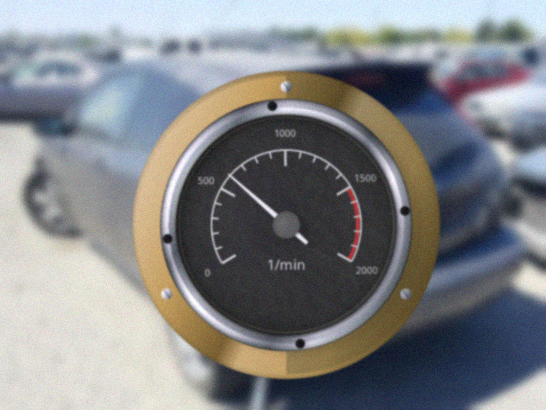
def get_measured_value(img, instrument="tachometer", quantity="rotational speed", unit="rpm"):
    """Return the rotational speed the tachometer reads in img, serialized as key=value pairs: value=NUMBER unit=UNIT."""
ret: value=600 unit=rpm
